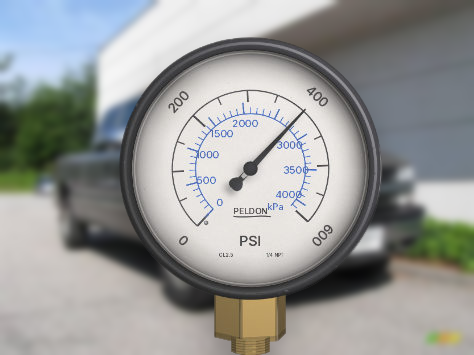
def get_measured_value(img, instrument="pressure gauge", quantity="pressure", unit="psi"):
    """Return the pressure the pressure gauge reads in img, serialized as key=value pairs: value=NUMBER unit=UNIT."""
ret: value=400 unit=psi
